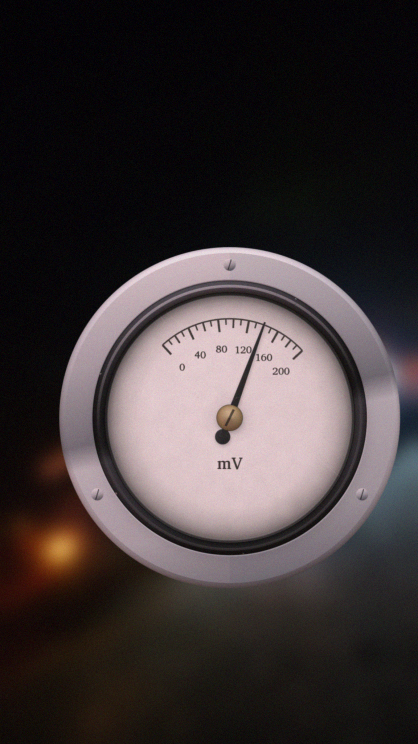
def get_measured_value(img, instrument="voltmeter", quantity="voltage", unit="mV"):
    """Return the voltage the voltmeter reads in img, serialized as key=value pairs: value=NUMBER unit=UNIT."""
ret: value=140 unit=mV
